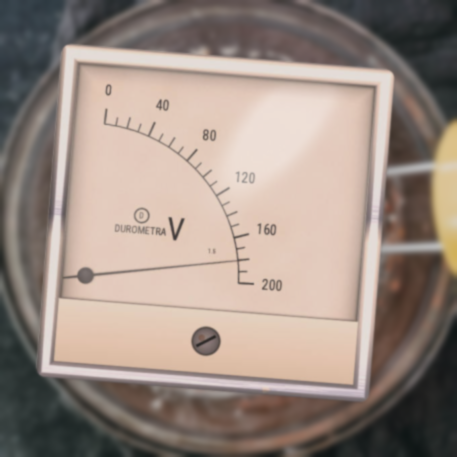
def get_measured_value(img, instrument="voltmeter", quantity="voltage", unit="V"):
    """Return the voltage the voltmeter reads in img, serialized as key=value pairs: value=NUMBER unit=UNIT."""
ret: value=180 unit=V
